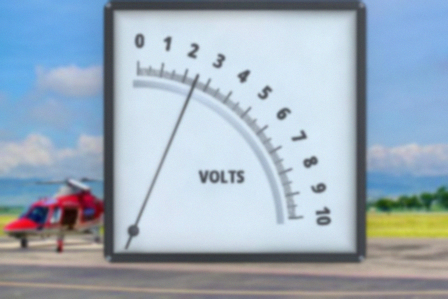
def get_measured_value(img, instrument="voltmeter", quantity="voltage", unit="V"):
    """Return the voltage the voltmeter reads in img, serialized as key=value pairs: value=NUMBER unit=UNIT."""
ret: value=2.5 unit=V
